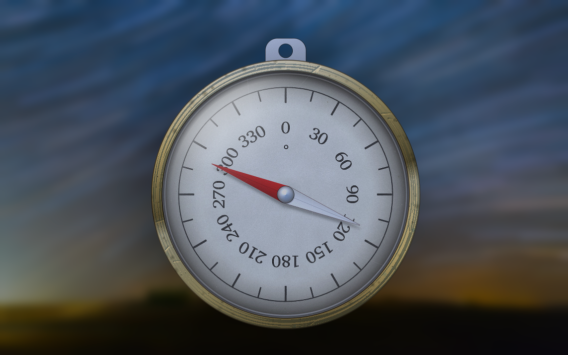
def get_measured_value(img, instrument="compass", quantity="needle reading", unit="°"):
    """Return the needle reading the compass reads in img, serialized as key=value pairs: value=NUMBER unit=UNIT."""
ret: value=292.5 unit=°
